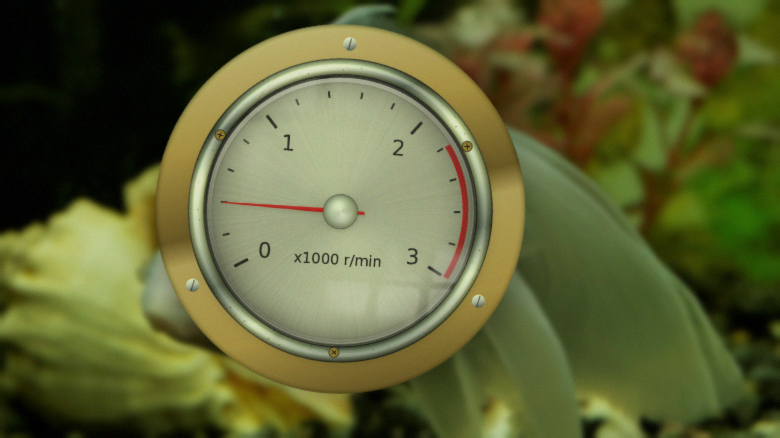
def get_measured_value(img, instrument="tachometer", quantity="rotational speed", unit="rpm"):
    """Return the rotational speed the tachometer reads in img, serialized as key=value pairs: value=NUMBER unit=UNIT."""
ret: value=400 unit=rpm
